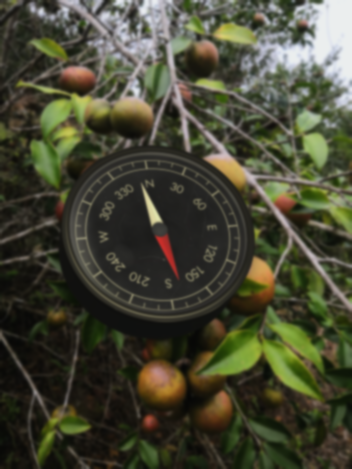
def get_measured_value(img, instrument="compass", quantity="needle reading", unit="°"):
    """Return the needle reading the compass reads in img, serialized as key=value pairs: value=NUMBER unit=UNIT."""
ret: value=170 unit=°
